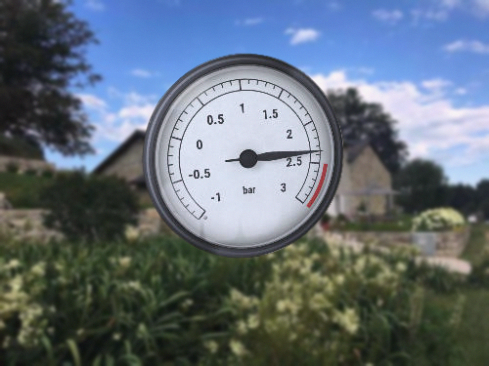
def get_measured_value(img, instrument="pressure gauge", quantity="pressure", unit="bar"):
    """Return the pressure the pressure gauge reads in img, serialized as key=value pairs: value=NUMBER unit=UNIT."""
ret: value=2.35 unit=bar
